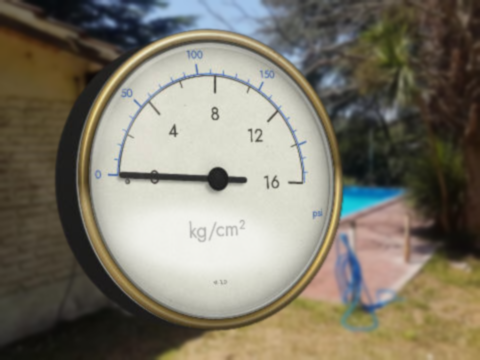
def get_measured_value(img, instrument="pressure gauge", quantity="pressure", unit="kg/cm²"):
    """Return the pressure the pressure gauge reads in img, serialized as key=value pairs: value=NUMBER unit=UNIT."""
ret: value=0 unit=kg/cm²
